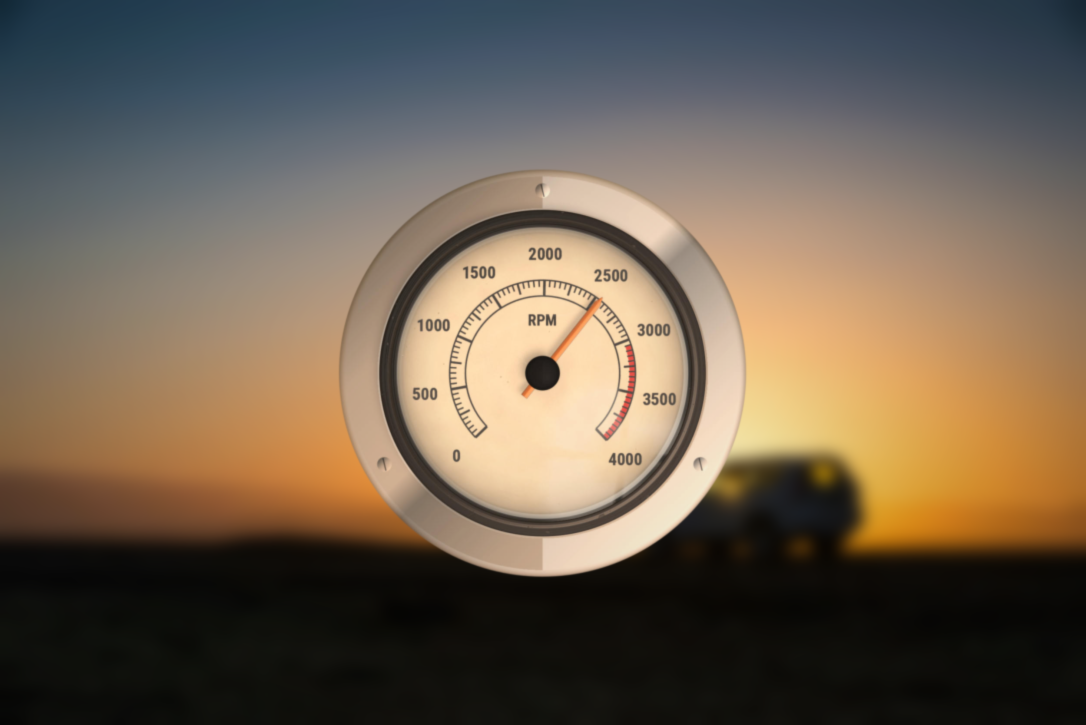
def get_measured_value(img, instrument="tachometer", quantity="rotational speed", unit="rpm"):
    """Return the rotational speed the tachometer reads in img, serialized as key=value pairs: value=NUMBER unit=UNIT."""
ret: value=2550 unit=rpm
